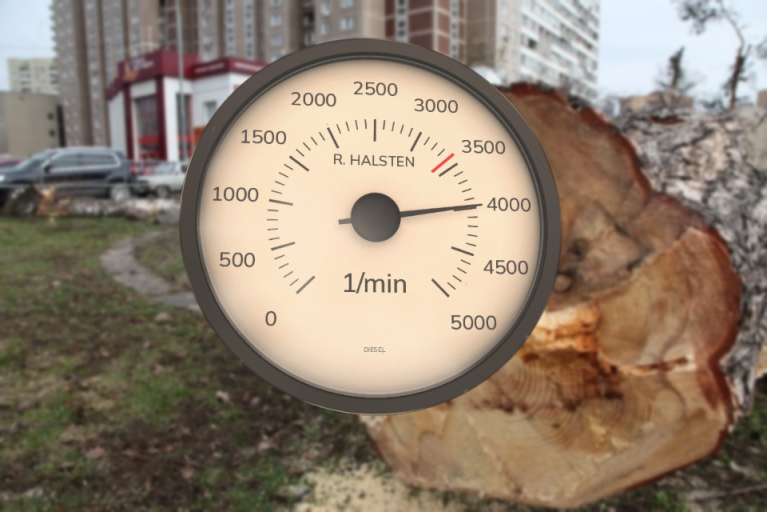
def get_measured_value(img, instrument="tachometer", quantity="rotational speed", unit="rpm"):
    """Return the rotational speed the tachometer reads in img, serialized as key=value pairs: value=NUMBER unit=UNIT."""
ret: value=4000 unit=rpm
